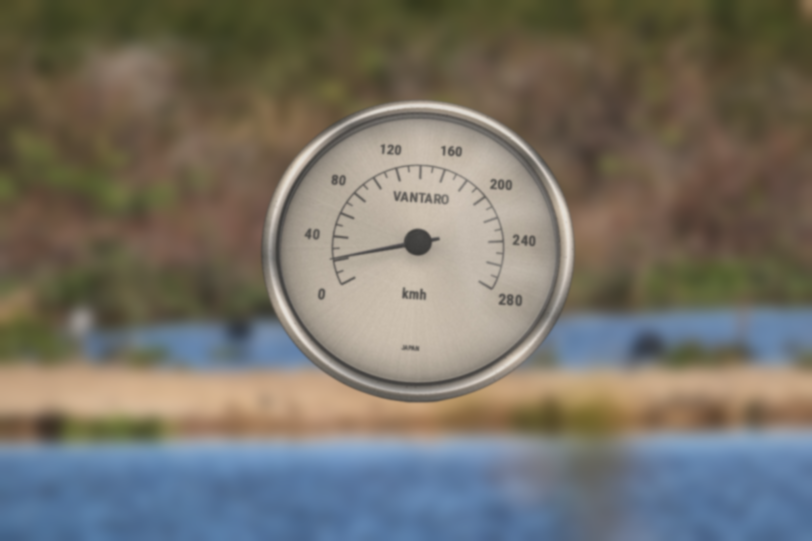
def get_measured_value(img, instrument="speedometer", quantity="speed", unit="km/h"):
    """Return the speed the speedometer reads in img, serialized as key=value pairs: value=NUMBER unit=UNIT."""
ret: value=20 unit=km/h
